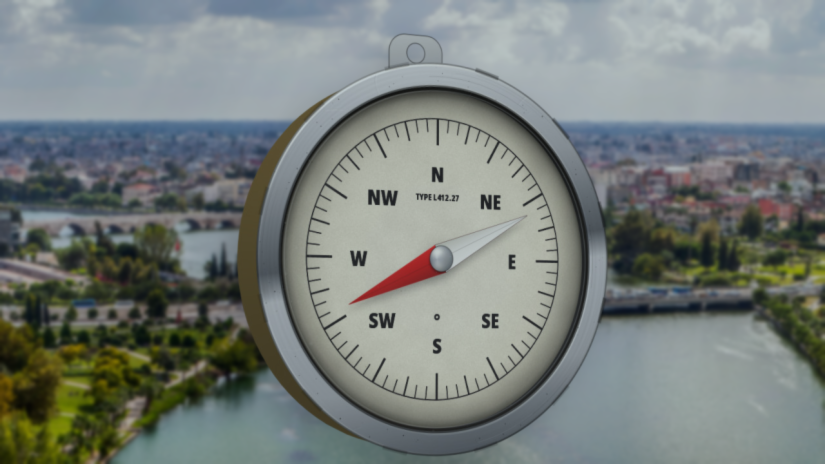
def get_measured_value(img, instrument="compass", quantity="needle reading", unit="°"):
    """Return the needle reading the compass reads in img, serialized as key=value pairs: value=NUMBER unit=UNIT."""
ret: value=245 unit=°
